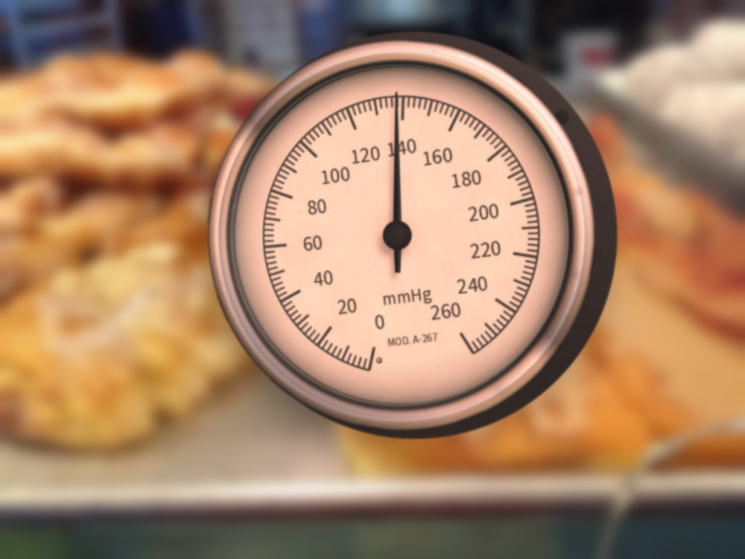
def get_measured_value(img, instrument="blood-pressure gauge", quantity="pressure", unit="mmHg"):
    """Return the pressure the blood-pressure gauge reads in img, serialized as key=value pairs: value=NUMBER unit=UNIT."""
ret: value=138 unit=mmHg
